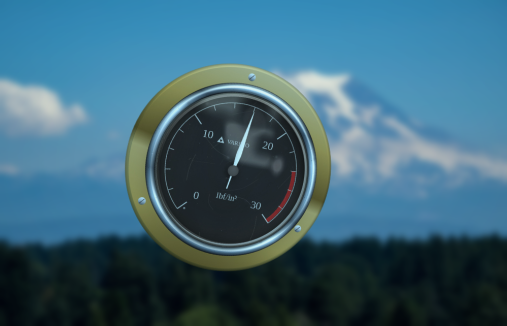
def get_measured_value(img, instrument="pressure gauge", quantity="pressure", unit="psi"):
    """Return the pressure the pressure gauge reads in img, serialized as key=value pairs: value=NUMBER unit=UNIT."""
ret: value=16 unit=psi
